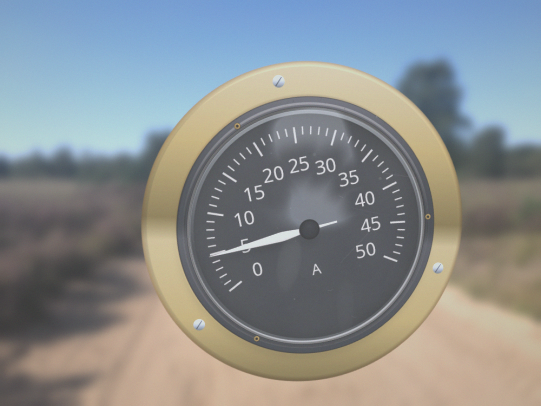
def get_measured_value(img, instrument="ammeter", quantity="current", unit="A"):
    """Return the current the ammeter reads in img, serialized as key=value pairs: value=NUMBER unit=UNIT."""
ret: value=5 unit=A
